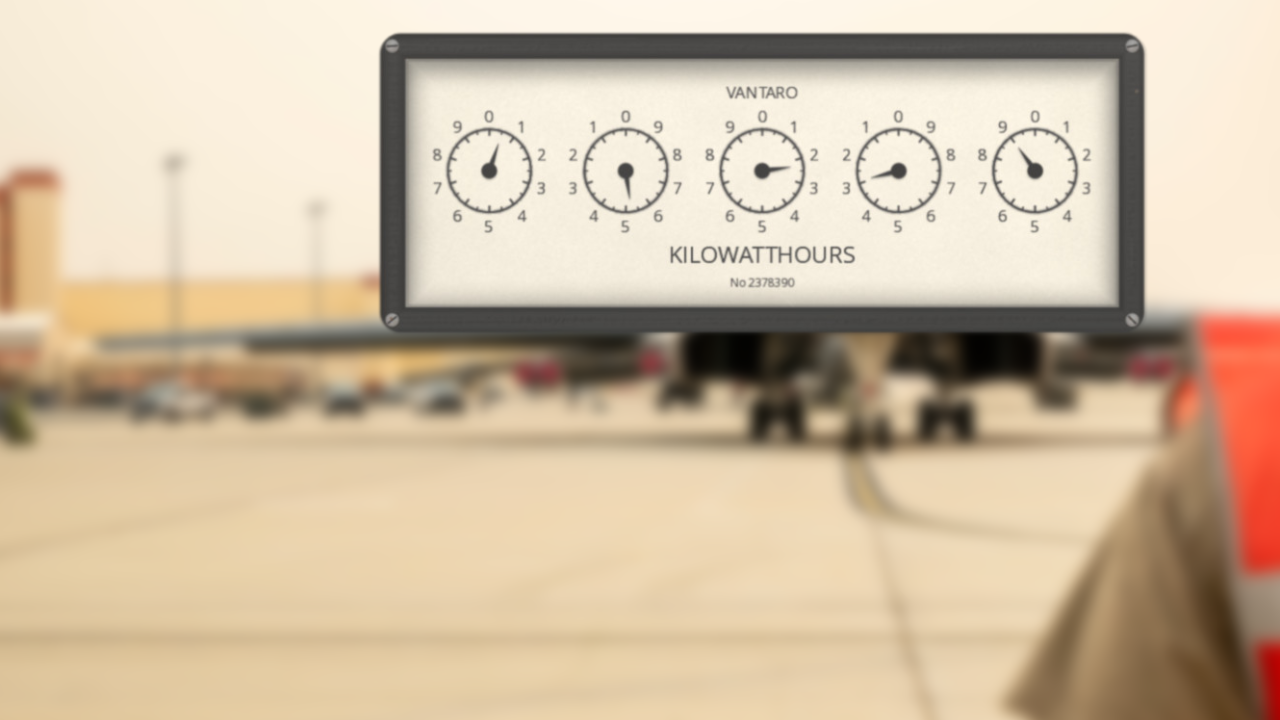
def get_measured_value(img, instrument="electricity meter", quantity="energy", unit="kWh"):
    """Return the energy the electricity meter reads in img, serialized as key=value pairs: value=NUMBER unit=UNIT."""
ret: value=5229 unit=kWh
